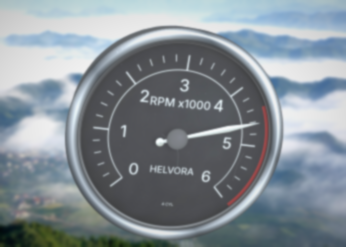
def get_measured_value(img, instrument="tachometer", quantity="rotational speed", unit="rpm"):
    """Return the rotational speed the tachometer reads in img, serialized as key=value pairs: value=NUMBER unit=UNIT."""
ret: value=4600 unit=rpm
